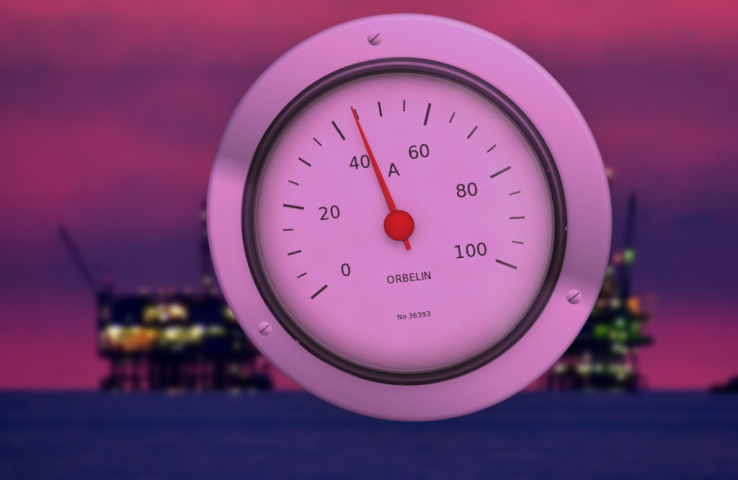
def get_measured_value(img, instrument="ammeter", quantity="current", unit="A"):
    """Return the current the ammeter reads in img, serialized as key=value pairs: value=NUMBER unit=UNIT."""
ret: value=45 unit=A
